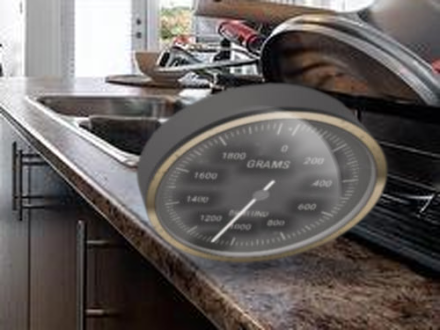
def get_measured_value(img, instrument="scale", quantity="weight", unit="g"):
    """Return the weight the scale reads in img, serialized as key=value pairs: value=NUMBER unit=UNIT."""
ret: value=1100 unit=g
